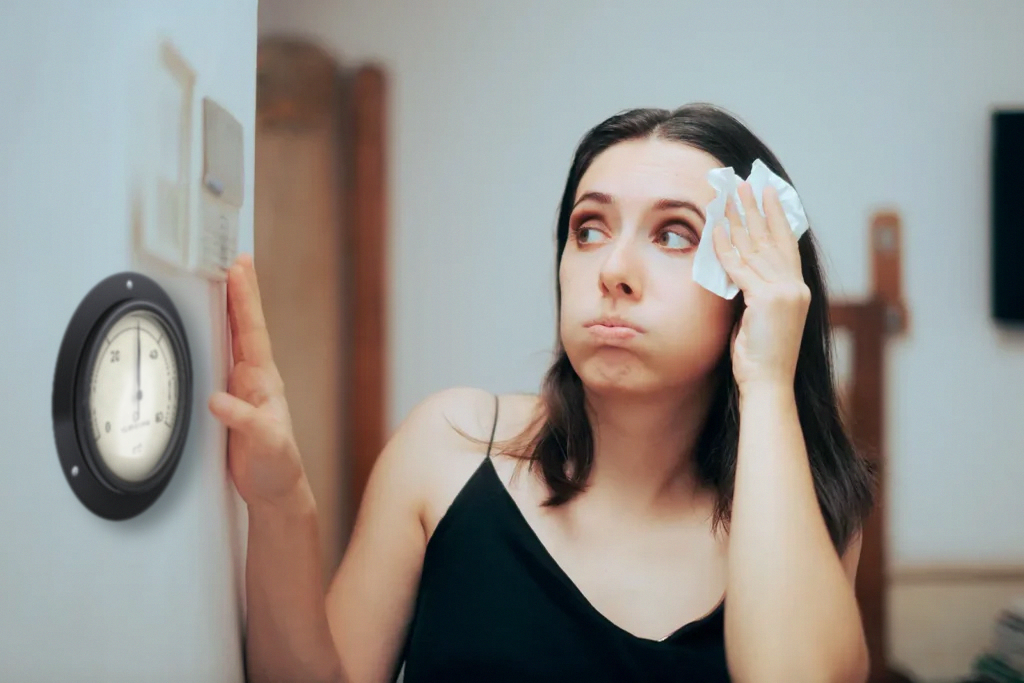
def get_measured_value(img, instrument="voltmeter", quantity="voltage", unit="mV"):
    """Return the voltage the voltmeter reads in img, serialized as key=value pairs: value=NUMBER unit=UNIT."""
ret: value=30 unit=mV
